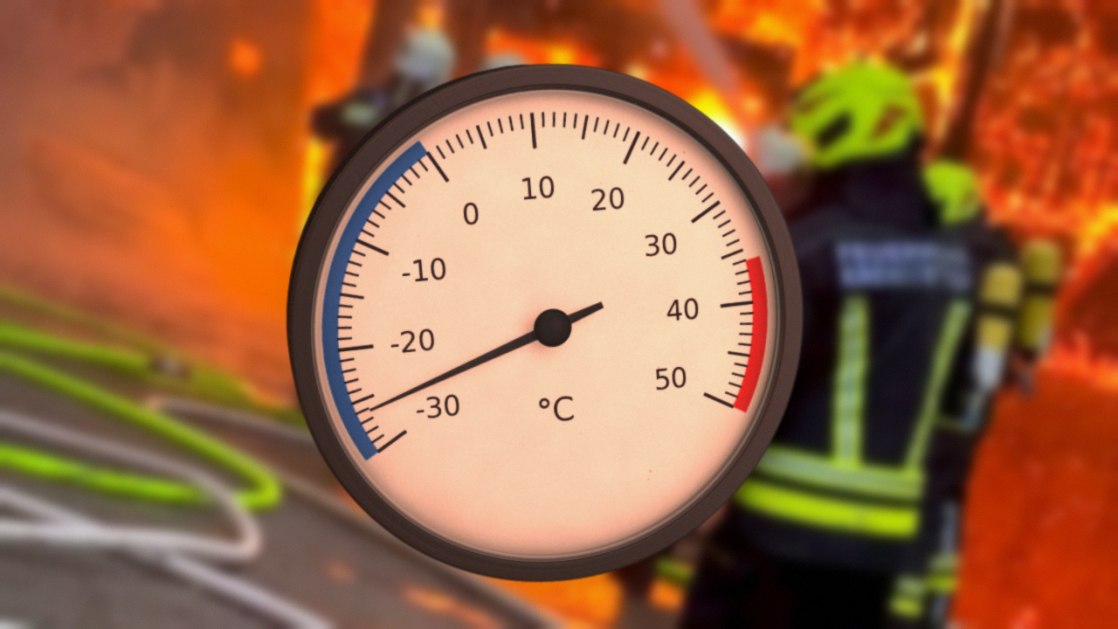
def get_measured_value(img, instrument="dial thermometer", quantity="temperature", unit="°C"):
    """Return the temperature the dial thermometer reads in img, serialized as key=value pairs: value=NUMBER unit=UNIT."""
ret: value=-26 unit=°C
